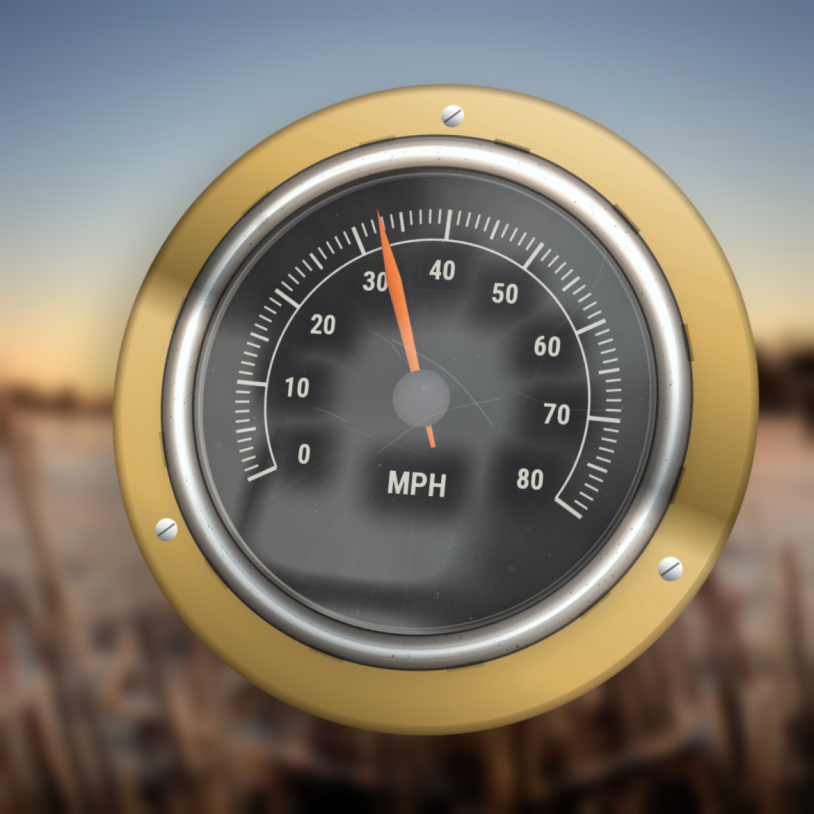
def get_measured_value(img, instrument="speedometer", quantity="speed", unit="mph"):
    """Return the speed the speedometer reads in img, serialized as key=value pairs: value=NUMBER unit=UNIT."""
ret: value=33 unit=mph
